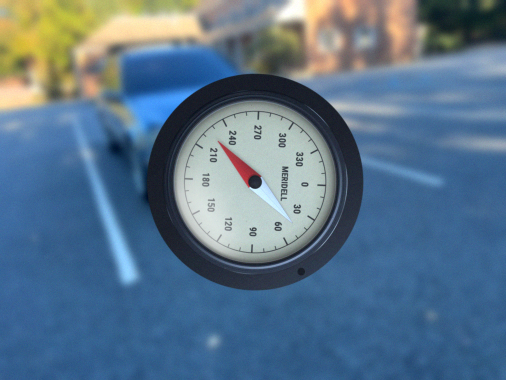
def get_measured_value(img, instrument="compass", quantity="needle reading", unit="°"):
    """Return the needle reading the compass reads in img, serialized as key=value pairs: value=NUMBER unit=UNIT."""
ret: value=225 unit=°
